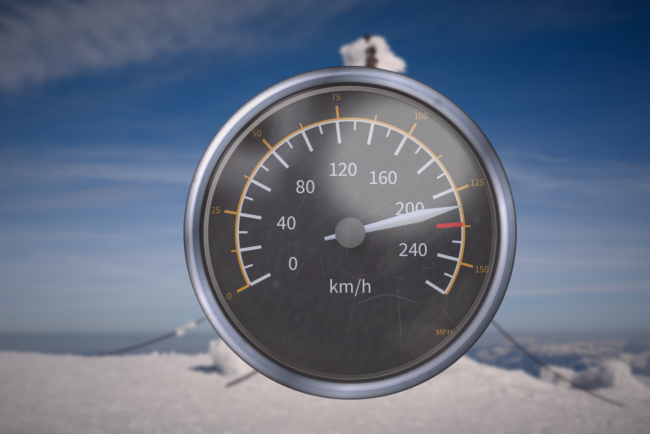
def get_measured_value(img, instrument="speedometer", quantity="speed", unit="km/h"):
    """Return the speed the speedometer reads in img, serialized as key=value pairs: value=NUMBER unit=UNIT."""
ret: value=210 unit=km/h
